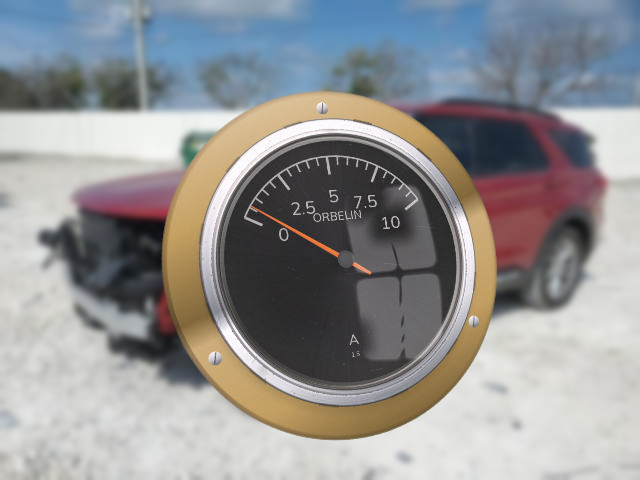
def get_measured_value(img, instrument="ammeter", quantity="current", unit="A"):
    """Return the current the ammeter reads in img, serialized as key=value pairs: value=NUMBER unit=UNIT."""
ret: value=0.5 unit=A
